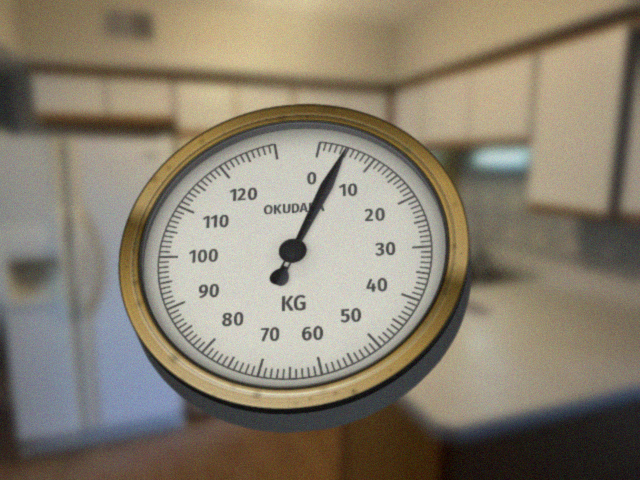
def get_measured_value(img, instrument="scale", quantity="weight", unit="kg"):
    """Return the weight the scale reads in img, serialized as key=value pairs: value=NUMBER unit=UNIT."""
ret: value=5 unit=kg
